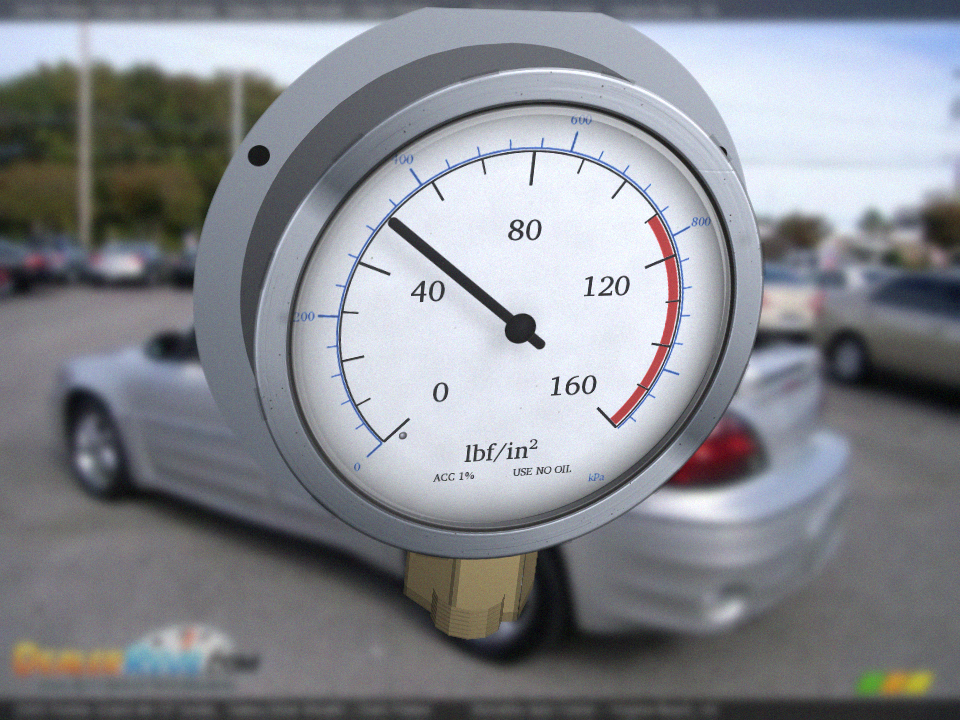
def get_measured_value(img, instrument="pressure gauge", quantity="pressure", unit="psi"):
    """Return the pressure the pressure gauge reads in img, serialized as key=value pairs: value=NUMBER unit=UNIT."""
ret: value=50 unit=psi
